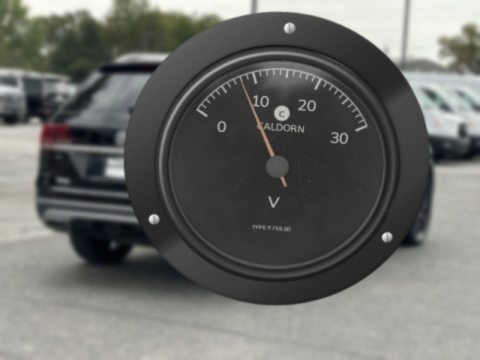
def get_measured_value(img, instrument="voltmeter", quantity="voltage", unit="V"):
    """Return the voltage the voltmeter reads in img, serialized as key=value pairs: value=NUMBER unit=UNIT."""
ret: value=8 unit=V
